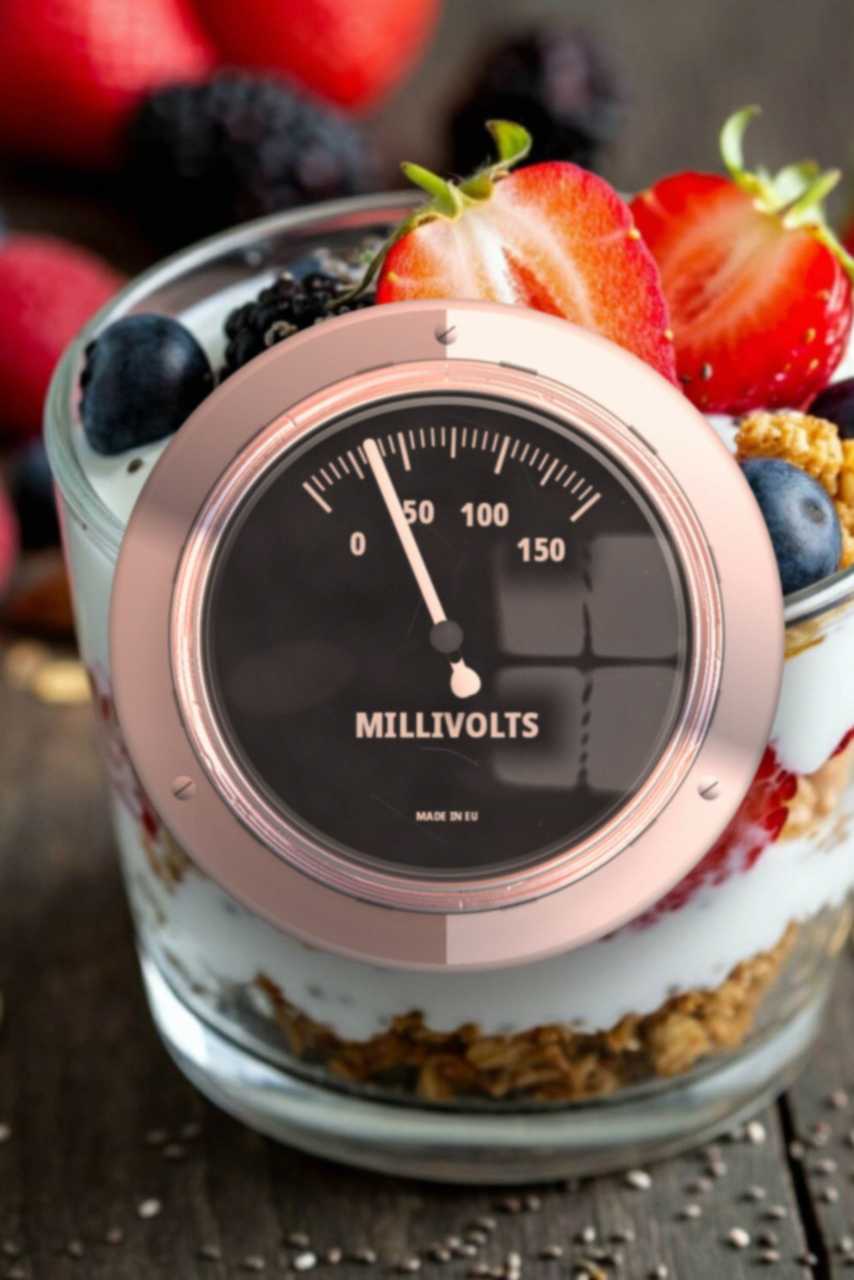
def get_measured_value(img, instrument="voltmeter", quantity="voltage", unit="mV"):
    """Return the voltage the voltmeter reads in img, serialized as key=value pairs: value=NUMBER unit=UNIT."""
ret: value=35 unit=mV
